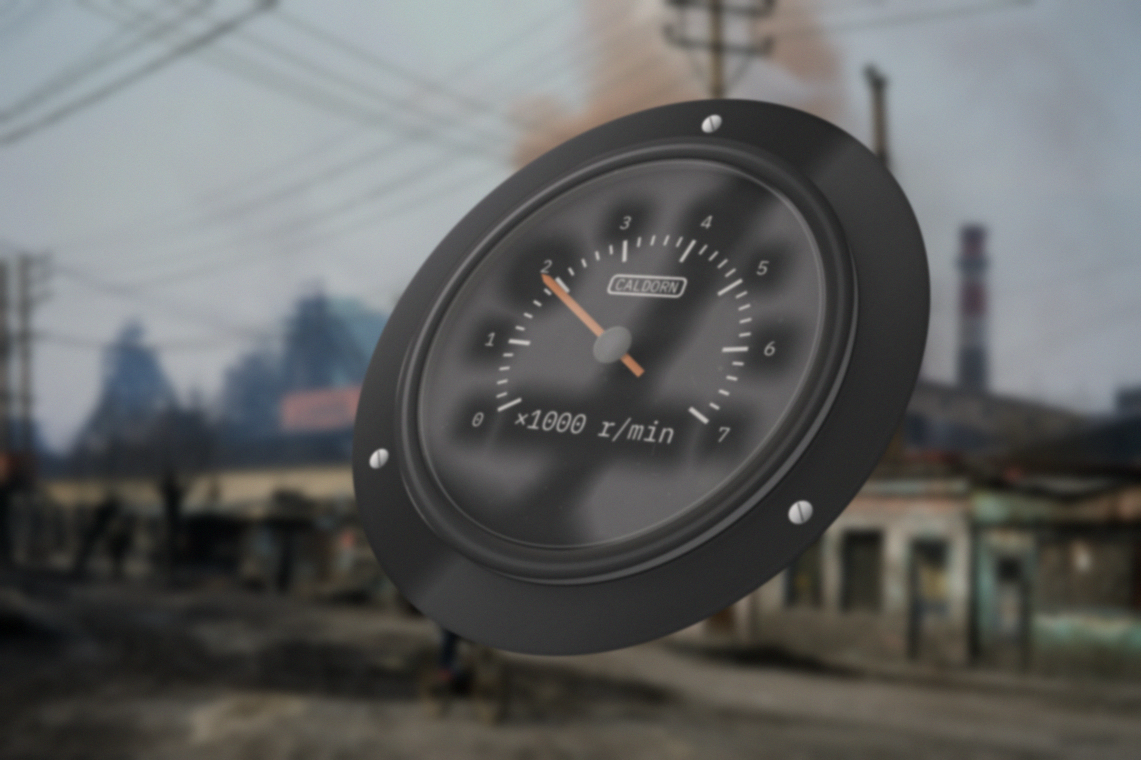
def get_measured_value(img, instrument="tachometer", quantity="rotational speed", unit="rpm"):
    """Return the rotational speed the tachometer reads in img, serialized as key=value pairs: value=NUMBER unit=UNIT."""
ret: value=1900 unit=rpm
